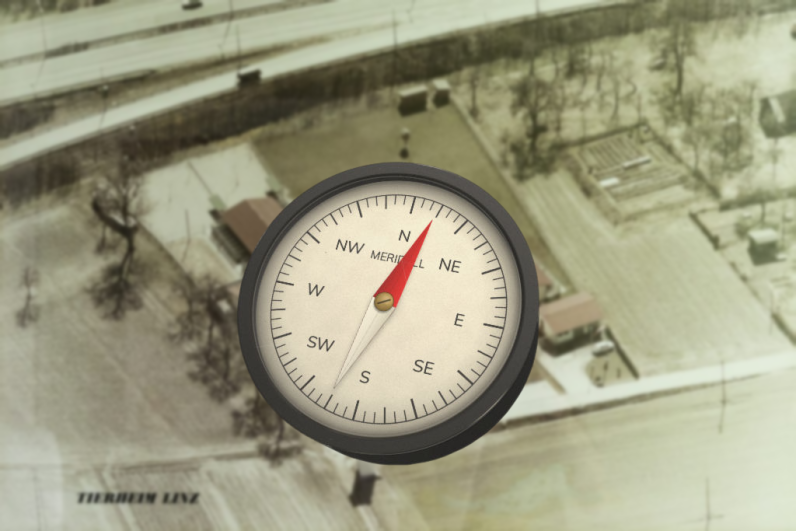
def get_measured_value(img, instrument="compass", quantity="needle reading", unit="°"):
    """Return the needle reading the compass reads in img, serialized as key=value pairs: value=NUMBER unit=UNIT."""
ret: value=15 unit=°
